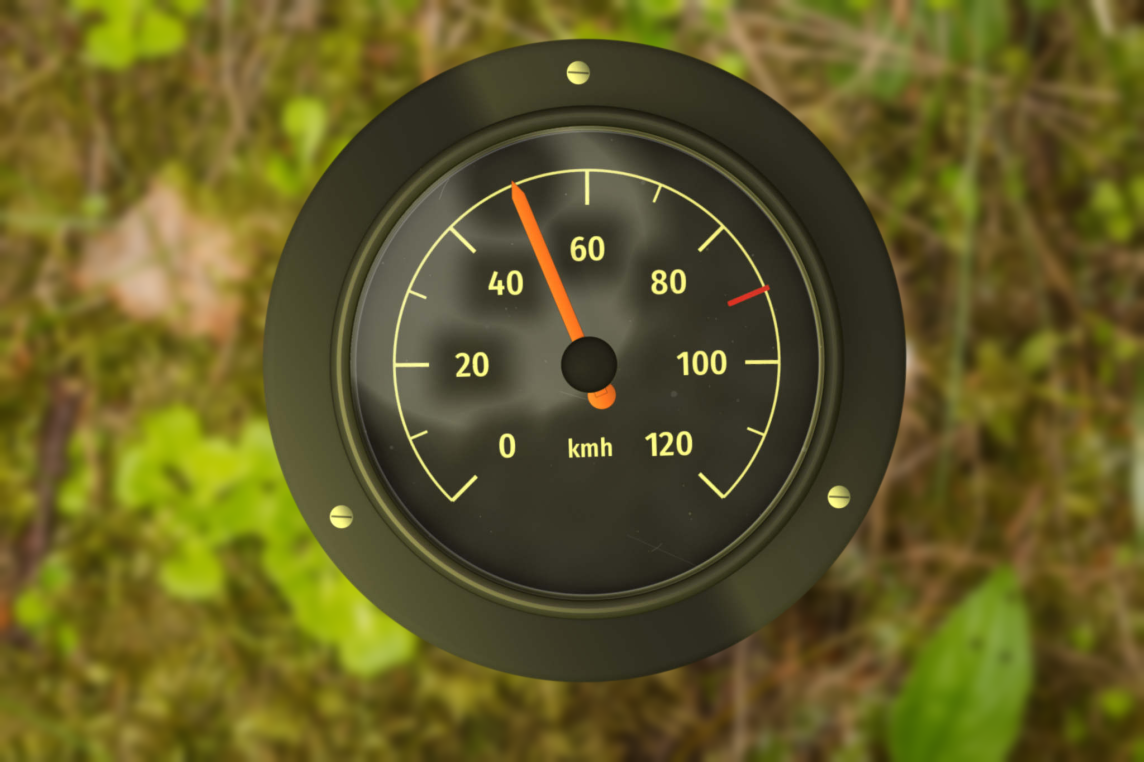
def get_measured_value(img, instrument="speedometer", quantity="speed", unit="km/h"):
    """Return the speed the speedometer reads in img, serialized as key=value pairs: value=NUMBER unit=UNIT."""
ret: value=50 unit=km/h
